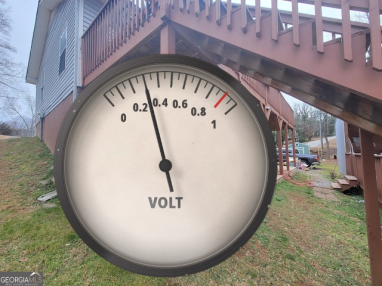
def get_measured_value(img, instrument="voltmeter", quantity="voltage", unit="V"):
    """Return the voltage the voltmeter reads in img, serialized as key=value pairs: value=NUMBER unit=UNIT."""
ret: value=0.3 unit=V
